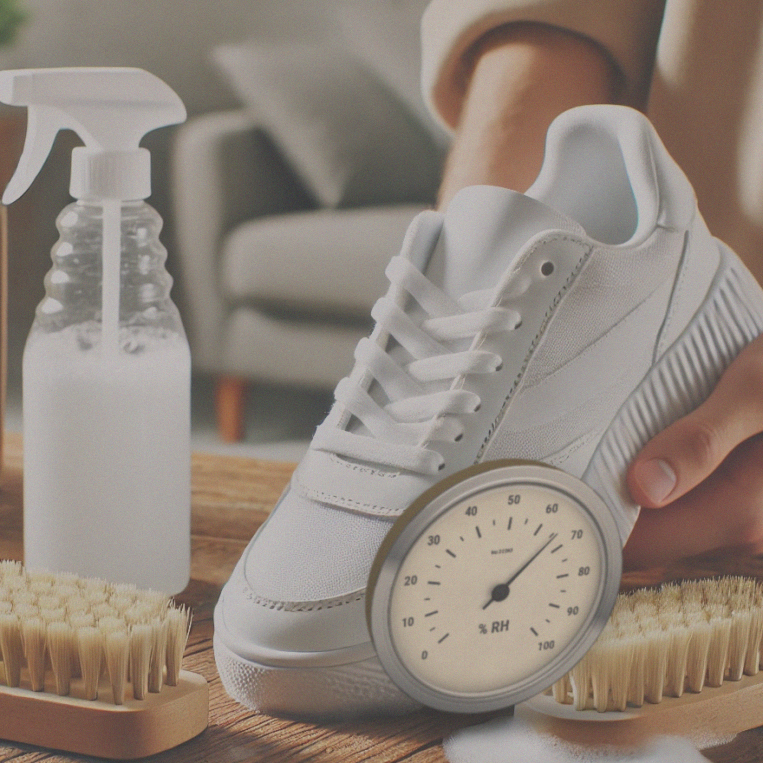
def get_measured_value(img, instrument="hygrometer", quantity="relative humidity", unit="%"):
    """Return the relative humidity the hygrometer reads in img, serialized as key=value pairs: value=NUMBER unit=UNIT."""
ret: value=65 unit=%
